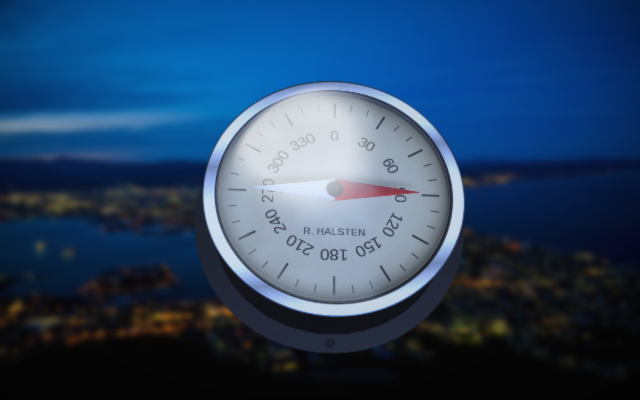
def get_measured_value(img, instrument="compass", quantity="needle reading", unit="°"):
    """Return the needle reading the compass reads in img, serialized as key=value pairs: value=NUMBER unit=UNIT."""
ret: value=90 unit=°
